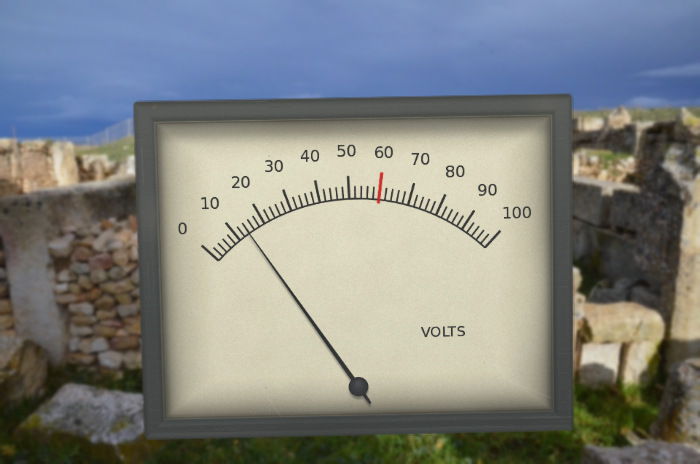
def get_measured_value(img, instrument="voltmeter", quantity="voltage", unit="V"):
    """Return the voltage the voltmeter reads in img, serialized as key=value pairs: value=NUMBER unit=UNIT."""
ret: value=14 unit=V
